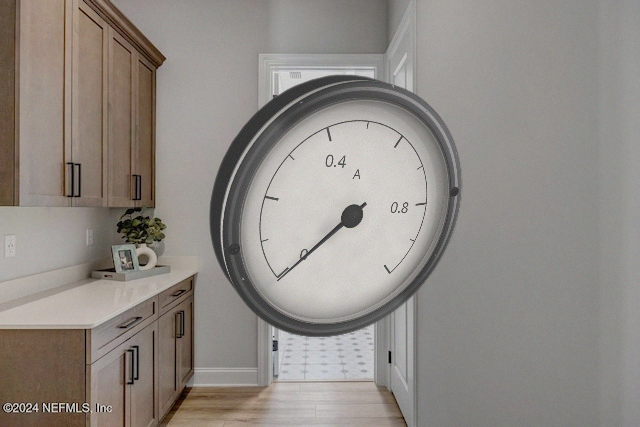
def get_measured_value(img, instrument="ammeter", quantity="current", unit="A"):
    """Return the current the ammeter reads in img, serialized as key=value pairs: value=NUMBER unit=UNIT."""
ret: value=0 unit=A
